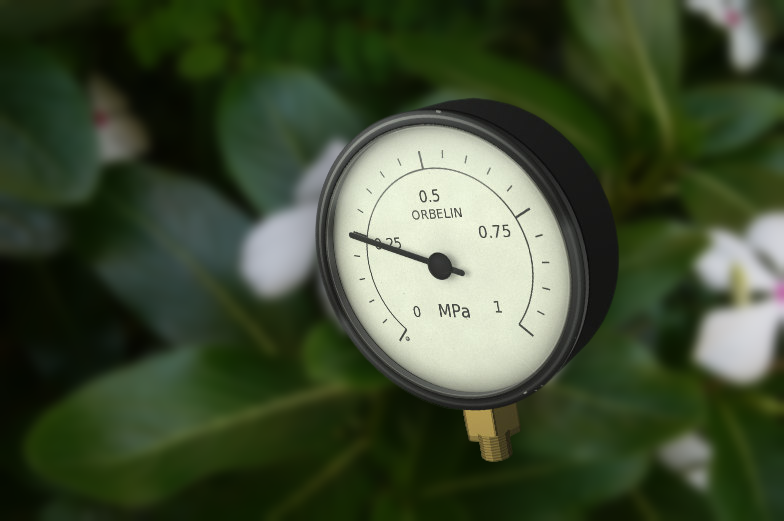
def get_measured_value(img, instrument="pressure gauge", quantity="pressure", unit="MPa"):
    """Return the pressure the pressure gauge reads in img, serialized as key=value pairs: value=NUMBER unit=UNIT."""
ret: value=0.25 unit=MPa
